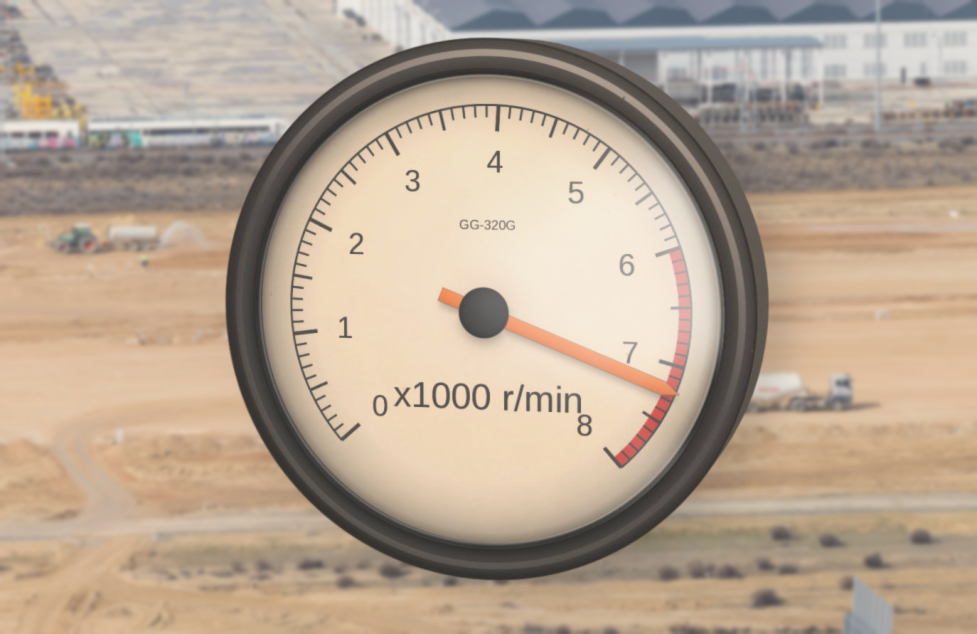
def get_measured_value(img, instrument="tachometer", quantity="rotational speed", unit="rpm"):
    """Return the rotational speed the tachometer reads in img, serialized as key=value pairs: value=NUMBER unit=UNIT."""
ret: value=7200 unit=rpm
